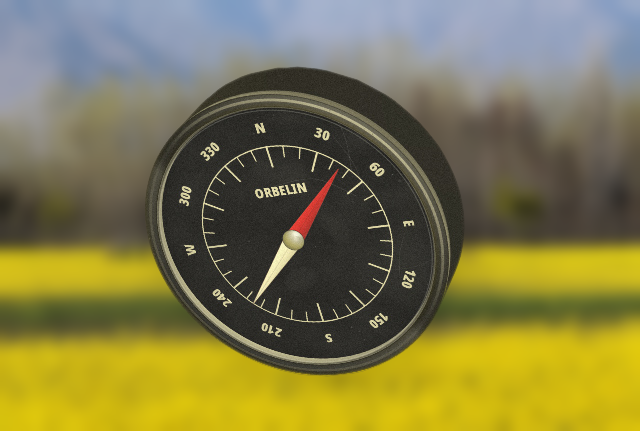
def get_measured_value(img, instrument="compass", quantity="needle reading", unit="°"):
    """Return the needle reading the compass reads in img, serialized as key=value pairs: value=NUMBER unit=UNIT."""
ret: value=45 unit=°
